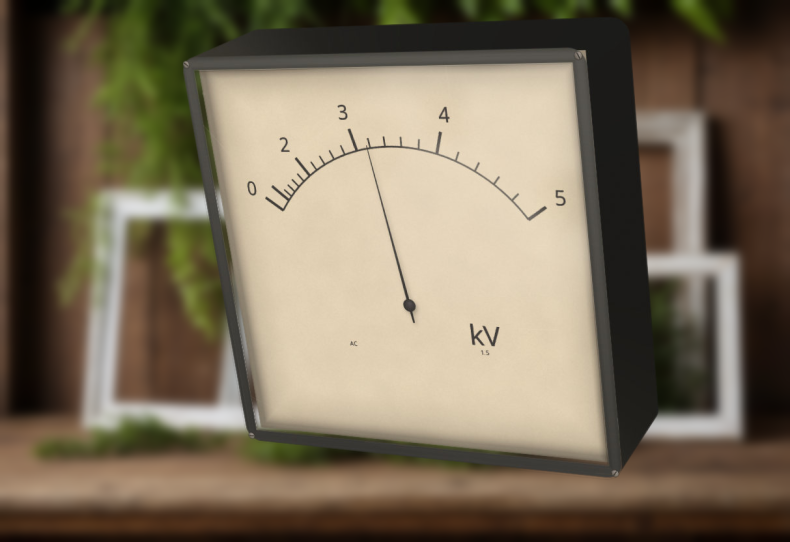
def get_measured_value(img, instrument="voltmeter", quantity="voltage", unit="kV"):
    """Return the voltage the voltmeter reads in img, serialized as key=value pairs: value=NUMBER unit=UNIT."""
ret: value=3.2 unit=kV
